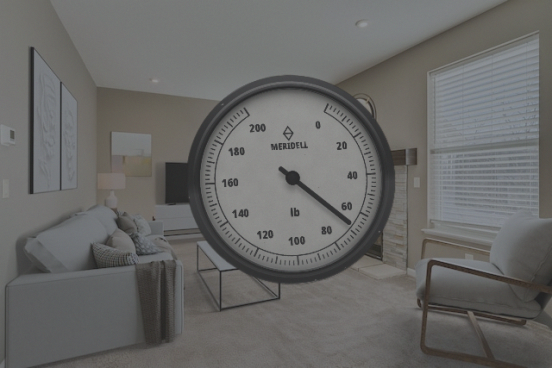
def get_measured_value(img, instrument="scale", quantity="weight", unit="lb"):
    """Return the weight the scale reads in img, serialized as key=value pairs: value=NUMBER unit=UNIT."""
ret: value=68 unit=lb
